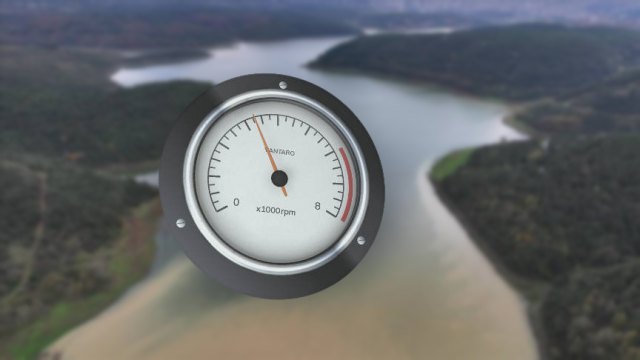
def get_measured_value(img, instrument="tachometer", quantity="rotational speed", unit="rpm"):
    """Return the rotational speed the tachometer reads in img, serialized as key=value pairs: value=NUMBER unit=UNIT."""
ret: value=3250 unit=rpm
